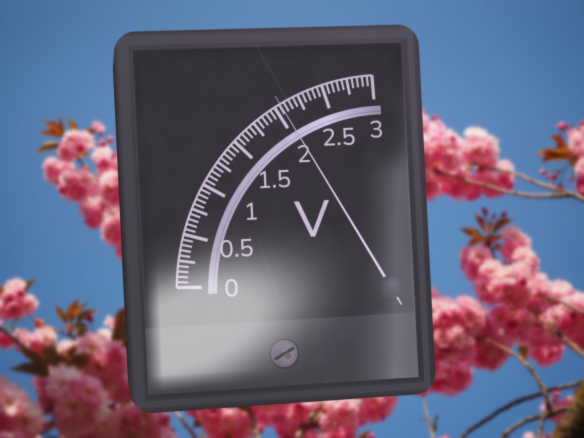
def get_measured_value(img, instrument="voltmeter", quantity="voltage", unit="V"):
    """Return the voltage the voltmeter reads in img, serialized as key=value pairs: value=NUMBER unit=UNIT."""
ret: value=2.05 unit=V
